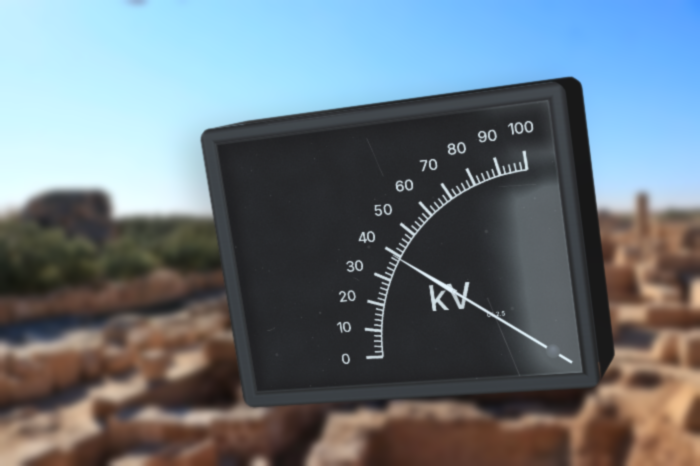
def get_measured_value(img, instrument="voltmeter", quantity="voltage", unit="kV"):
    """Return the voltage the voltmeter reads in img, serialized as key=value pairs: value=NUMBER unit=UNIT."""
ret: value=40 unit=kV
